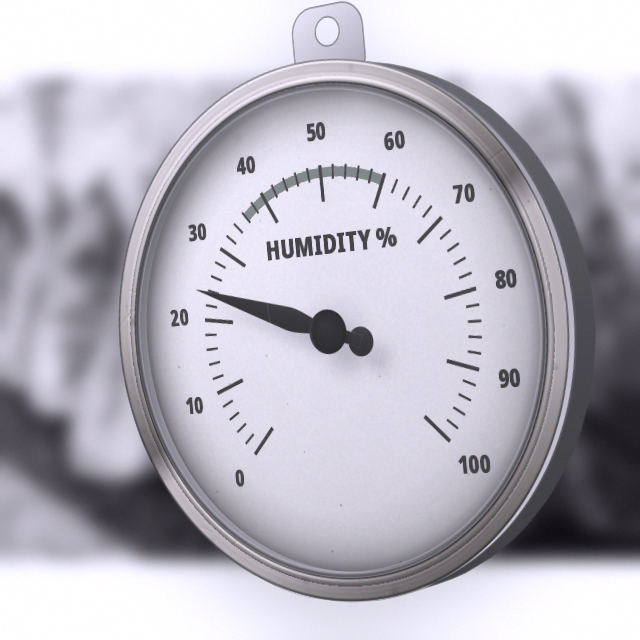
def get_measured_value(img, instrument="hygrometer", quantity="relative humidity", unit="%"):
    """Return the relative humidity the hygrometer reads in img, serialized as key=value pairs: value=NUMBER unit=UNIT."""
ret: value=24 unit=%
